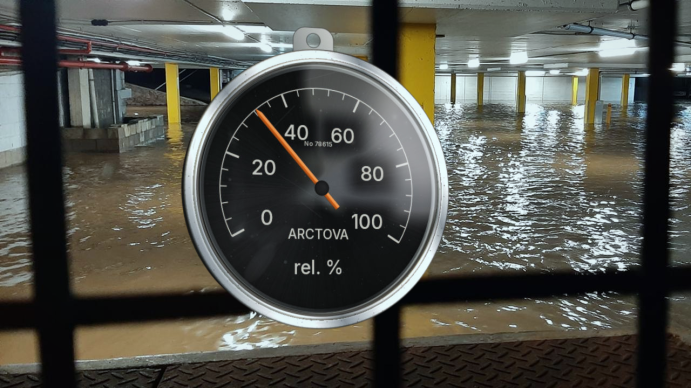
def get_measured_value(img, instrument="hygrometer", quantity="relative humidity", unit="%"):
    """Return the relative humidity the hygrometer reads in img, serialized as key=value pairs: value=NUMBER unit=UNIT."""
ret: value=32 unit=%
